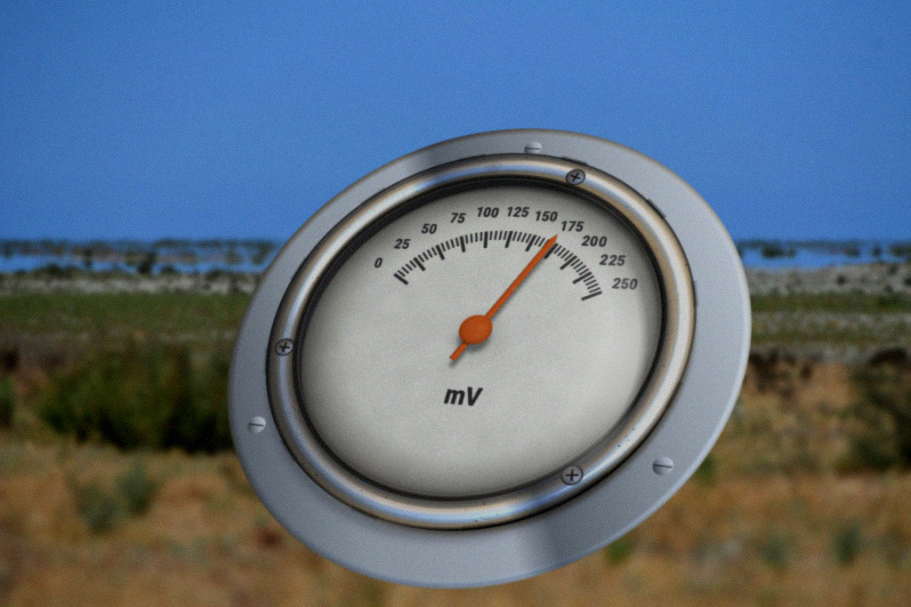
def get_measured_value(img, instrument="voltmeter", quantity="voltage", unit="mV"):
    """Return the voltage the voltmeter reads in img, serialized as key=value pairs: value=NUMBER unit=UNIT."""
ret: value=175 unit=mV
